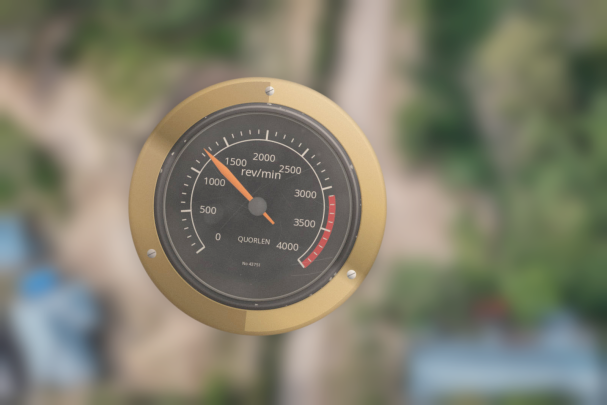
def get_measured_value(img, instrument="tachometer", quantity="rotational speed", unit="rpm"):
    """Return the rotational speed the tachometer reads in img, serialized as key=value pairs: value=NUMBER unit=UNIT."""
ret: value=1250 unit=rpm
